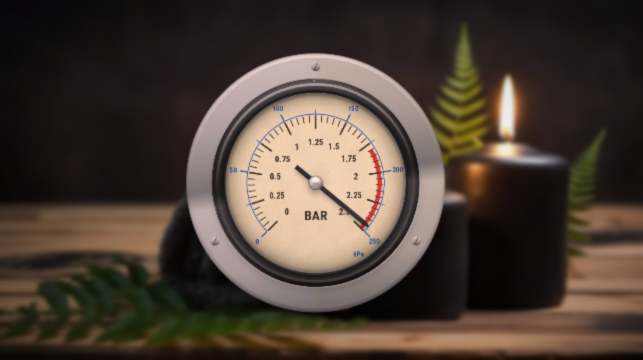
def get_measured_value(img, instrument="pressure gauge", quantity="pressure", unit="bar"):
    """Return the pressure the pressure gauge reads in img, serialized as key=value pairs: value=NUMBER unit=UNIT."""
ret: value=2.45 unit=bar
